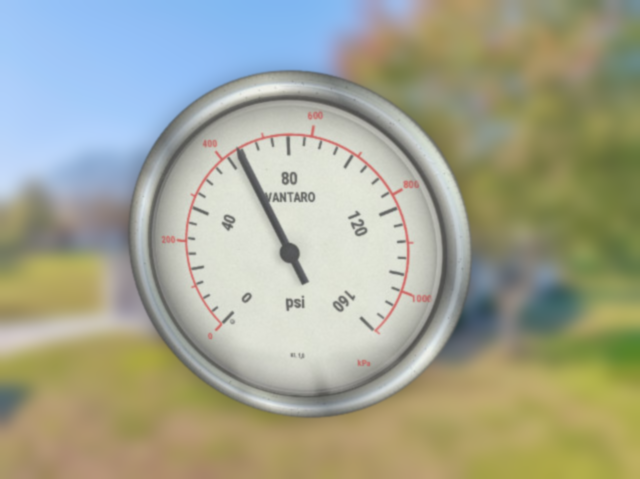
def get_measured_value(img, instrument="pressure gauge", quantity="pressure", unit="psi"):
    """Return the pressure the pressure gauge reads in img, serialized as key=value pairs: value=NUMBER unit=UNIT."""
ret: value=65 unit=psi
